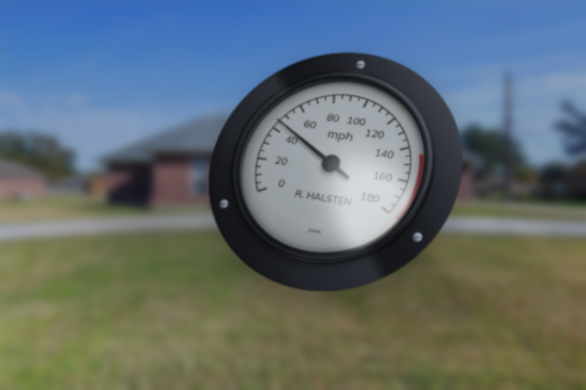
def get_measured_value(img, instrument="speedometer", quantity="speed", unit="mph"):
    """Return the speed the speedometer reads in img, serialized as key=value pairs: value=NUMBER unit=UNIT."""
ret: value=45 unit=mph
